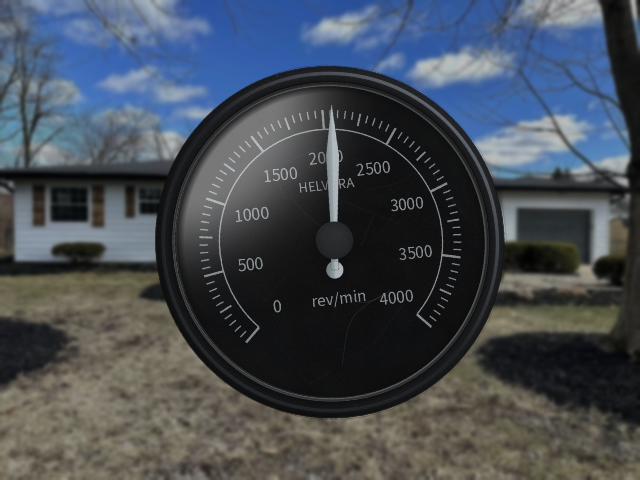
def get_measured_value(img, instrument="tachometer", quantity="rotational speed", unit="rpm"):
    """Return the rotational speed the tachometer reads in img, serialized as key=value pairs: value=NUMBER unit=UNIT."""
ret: value=2050 unit=rpm
